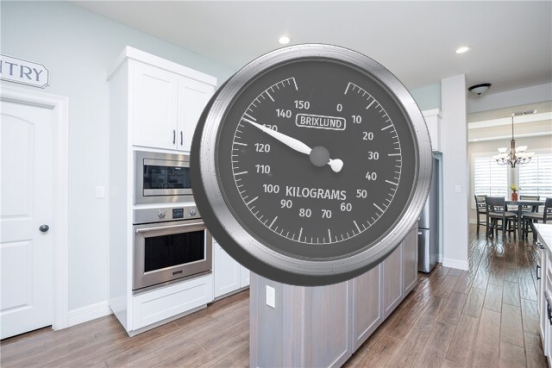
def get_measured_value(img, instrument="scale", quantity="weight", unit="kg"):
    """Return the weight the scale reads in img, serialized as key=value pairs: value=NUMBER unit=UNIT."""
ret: value=128 unit=kg
